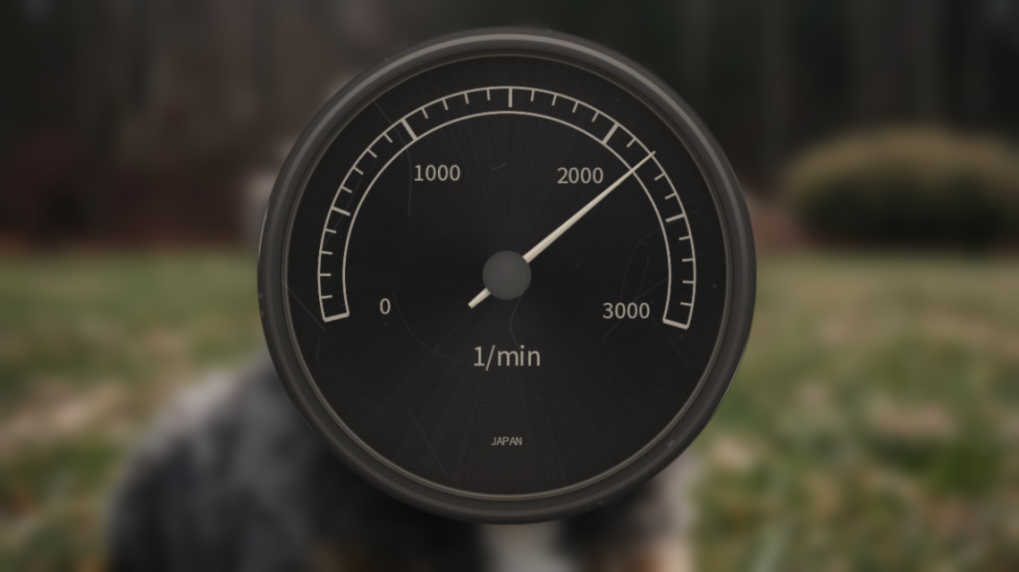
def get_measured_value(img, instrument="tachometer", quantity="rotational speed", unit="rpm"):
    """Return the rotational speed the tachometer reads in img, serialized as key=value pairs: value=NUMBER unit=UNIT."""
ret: value=2200 unit=rpm
